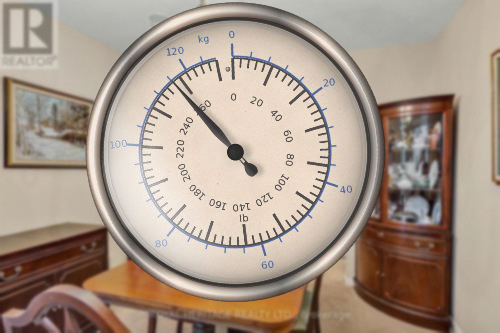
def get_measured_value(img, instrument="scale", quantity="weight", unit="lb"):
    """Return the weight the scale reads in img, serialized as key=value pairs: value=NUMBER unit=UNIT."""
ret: value=256 unit=lb
